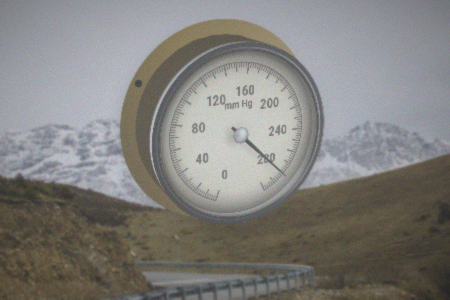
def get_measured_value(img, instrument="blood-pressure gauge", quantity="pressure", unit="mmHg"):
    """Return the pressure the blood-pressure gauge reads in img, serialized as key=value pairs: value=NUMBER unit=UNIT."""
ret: value=280 unit=mmHg
